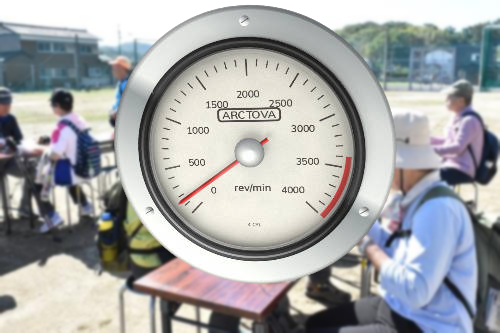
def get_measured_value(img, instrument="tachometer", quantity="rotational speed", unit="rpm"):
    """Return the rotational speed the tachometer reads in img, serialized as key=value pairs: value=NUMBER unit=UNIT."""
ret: value=150 unit=rpm
